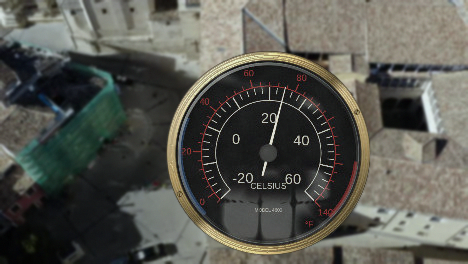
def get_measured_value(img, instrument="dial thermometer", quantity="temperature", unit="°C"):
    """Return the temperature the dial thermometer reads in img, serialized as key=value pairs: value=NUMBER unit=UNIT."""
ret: value=24 unit=°C
